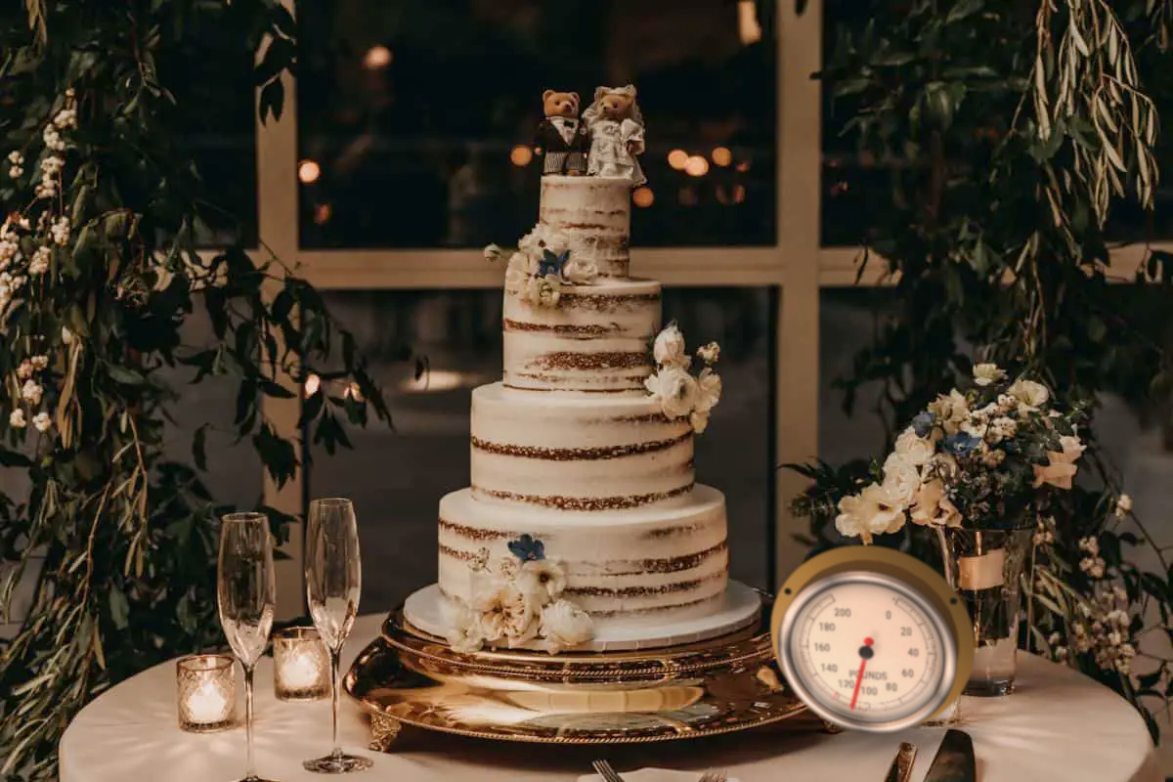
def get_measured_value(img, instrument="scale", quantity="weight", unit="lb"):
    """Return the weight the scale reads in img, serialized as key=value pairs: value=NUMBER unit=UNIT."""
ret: value=110 unit=lb
